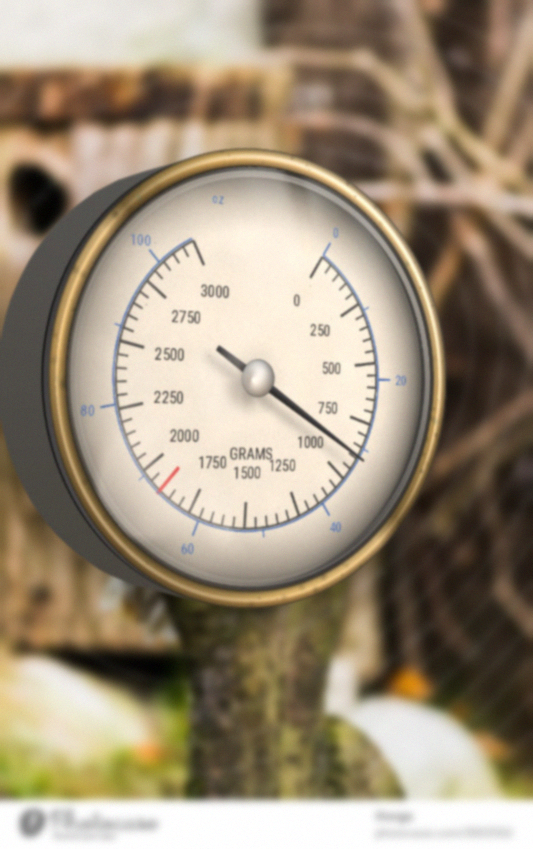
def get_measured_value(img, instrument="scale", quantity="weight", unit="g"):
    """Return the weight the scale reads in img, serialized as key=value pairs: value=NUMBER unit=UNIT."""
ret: value=900 unit=g
